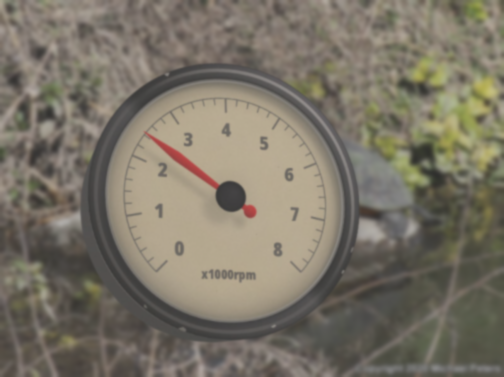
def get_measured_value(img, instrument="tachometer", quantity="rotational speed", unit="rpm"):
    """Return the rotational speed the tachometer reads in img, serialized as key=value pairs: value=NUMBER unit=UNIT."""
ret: value=2400 unit=rpm
